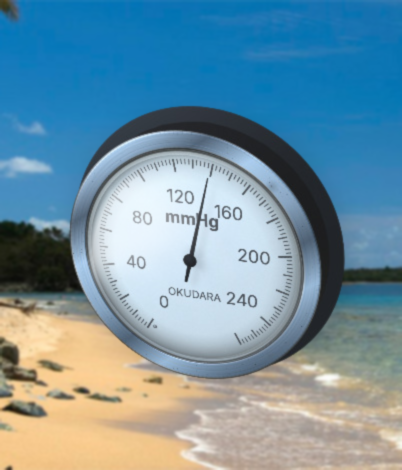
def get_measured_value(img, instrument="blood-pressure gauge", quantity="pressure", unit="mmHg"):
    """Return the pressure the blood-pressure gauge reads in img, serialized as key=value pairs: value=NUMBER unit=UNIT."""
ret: value=140 unit=mmHg
